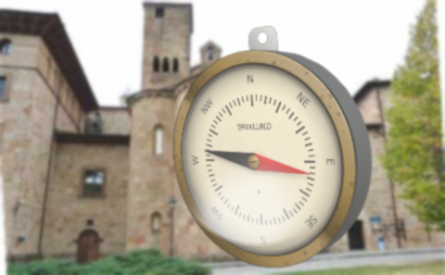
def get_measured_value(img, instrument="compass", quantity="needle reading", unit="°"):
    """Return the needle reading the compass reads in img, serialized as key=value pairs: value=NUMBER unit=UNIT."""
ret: value=100 unit=°
